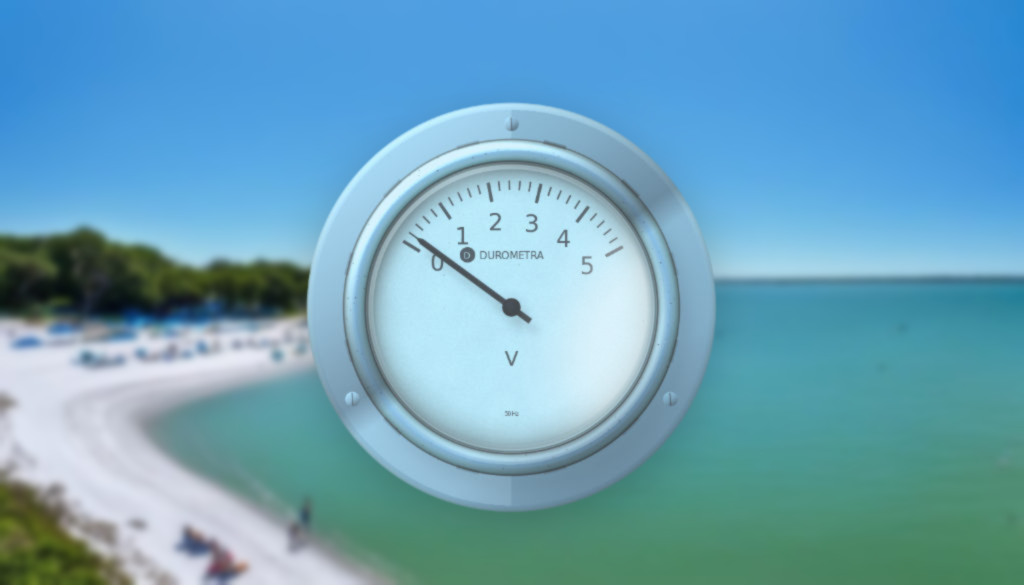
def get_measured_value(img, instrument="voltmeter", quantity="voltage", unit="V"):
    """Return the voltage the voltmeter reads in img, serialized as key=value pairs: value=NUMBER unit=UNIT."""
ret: value=0.2 unit=V
